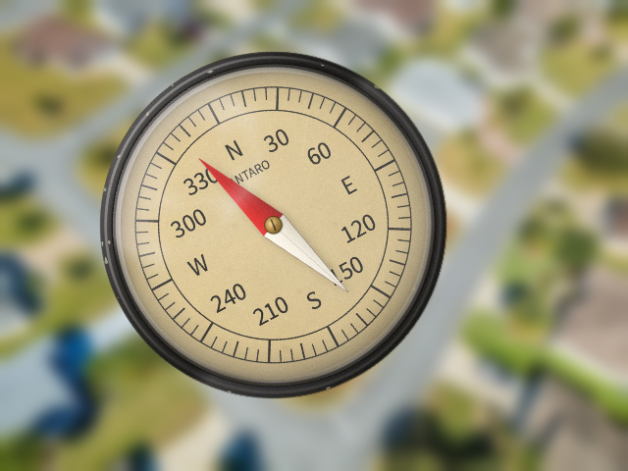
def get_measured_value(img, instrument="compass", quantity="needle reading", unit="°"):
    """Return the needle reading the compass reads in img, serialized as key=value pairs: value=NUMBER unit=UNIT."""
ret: value=340 unit=°
